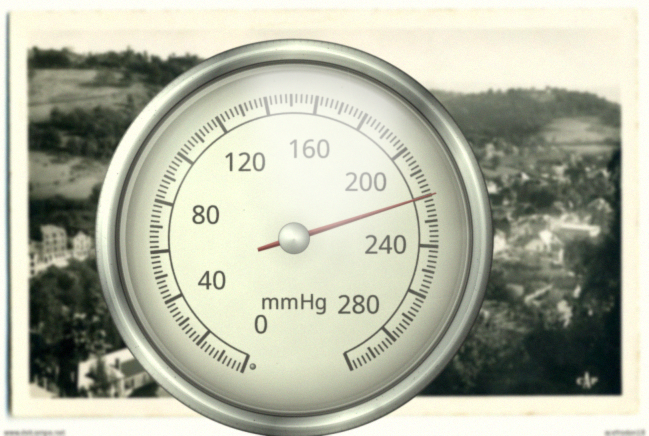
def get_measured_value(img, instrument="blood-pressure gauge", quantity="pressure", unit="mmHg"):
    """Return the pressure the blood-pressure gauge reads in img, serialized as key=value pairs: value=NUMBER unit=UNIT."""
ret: value=220 unit=mmHg
